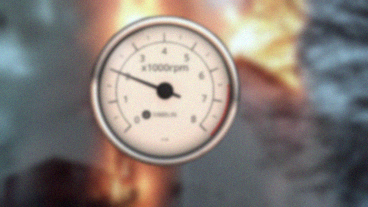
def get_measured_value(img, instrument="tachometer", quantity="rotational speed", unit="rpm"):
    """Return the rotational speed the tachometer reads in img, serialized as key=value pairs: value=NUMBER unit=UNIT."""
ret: value=2000 unit=rpm
